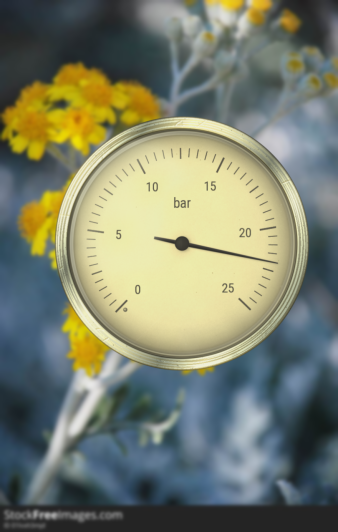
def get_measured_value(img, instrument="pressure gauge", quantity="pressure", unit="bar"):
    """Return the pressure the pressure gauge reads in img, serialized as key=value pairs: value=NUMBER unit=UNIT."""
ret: value=22 unit=bar
